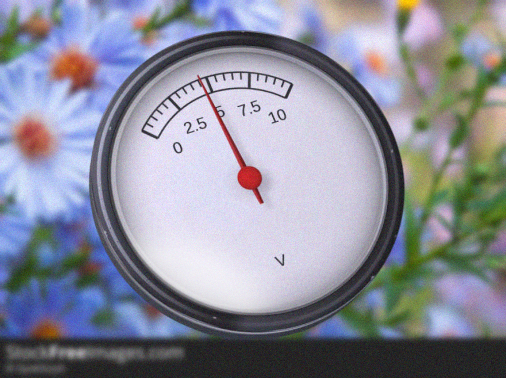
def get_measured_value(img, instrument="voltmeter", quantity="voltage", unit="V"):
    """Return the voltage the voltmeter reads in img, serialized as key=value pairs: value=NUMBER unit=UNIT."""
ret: value=4.5 unit=V
